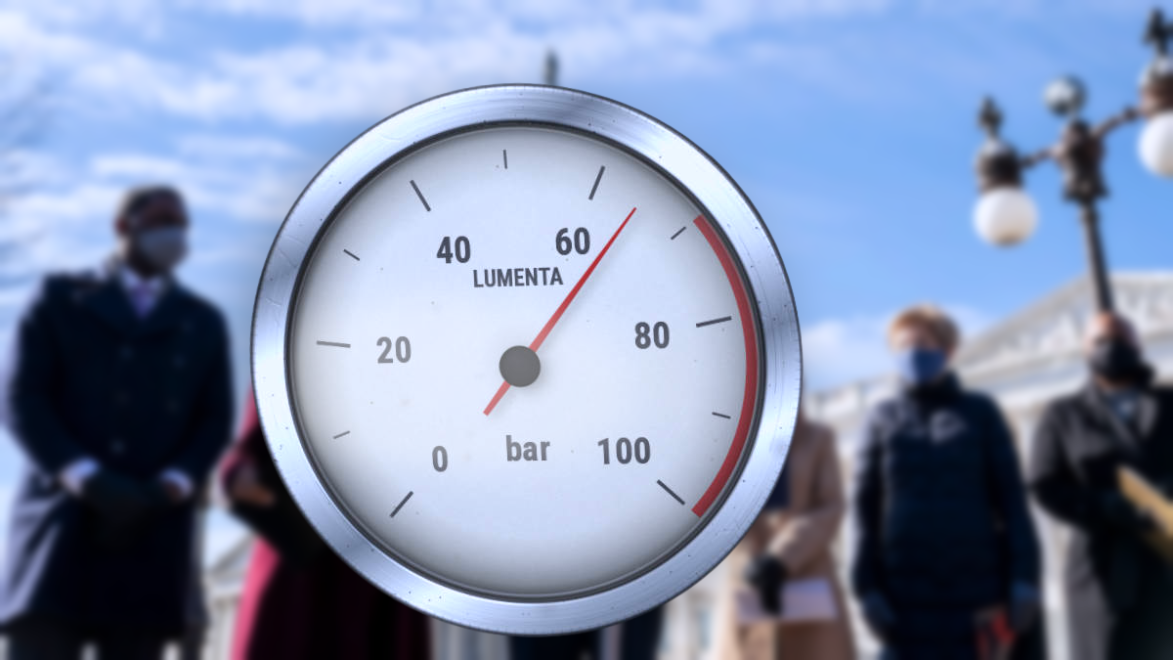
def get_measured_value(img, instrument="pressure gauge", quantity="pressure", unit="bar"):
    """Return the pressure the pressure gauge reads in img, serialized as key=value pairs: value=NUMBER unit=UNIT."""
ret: value=65 unit=bar
